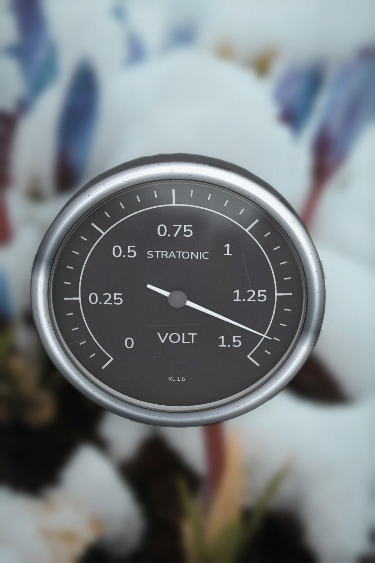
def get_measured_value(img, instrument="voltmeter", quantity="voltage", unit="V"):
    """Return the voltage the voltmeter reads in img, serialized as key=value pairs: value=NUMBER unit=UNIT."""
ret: value=1.4 unit=V
